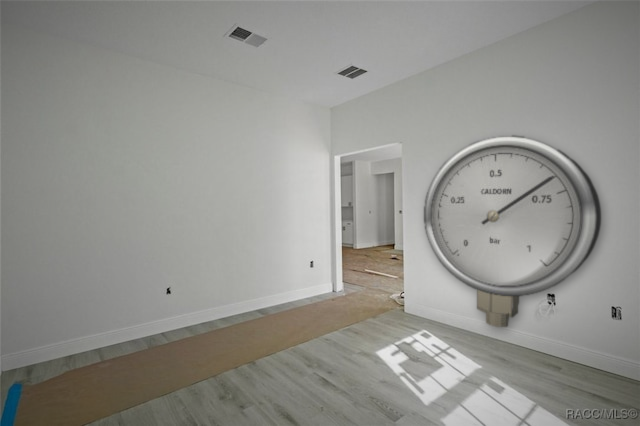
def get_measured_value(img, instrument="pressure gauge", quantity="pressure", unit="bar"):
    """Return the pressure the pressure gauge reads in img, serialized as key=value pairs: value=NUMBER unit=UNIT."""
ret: value=0.7 unit=bar
